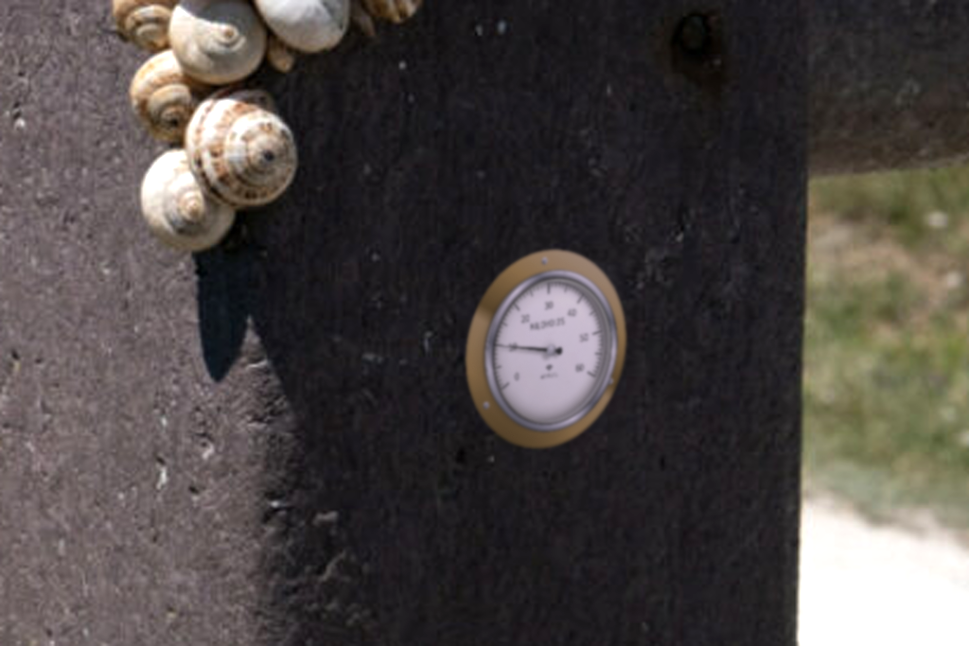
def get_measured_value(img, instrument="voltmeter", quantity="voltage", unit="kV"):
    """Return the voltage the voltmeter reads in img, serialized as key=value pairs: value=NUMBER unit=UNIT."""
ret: value=10 unit=kV
